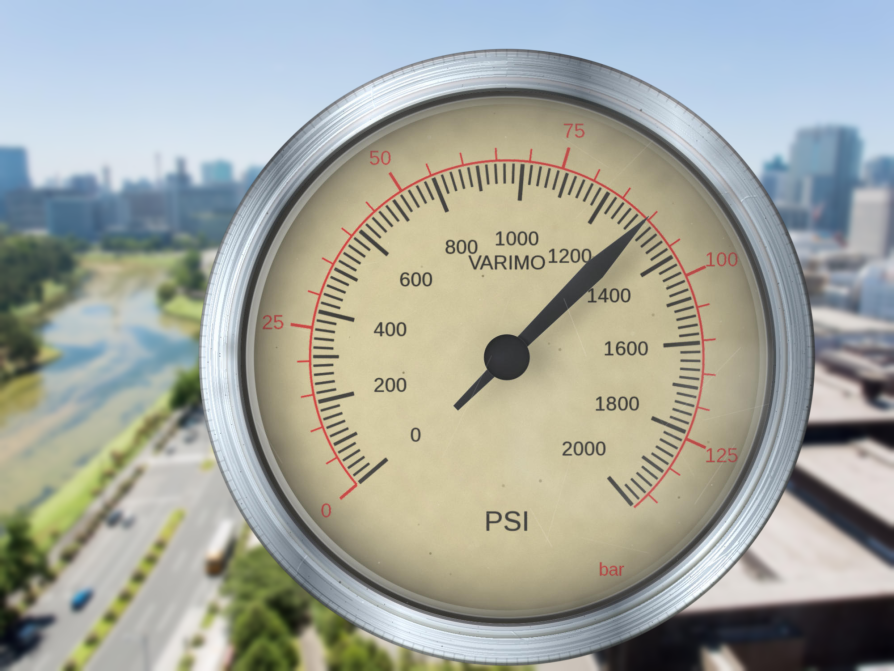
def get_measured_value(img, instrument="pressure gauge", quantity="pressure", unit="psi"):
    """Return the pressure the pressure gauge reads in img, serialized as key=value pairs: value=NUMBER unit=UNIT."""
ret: value=1300 unit=psi
